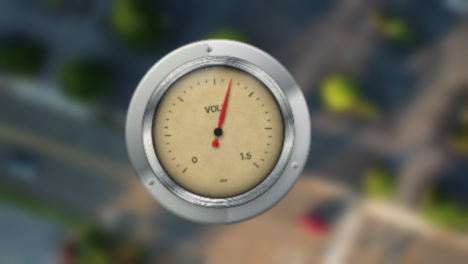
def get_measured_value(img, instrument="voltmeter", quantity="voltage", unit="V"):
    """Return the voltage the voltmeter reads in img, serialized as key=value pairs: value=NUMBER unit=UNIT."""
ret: value=0.85 unit=V
